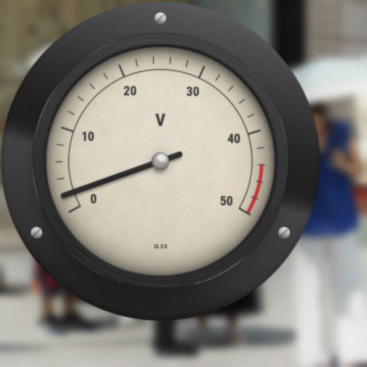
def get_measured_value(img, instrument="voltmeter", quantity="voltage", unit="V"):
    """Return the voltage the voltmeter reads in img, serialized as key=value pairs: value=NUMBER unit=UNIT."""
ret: value=2 unit=V
